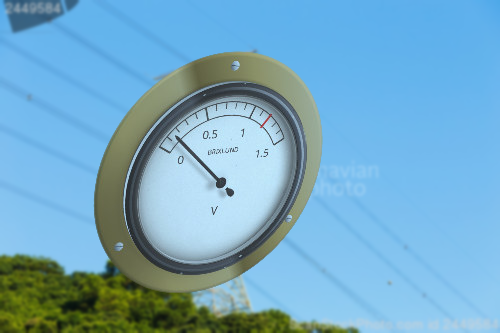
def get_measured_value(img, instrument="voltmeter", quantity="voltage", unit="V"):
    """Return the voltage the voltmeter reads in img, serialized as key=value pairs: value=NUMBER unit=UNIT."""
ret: value=0.15 unit=V
